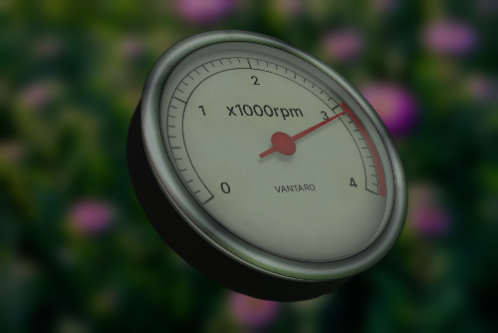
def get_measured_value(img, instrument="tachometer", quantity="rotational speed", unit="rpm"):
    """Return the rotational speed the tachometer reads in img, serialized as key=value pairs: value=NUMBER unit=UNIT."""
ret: value=3100 unit=rpm
